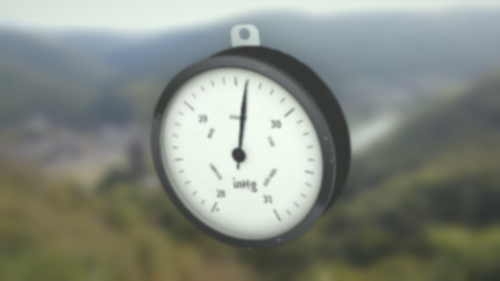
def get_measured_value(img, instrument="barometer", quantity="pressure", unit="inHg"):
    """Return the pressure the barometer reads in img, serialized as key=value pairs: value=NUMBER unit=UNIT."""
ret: value=29.6 unit=inHg
